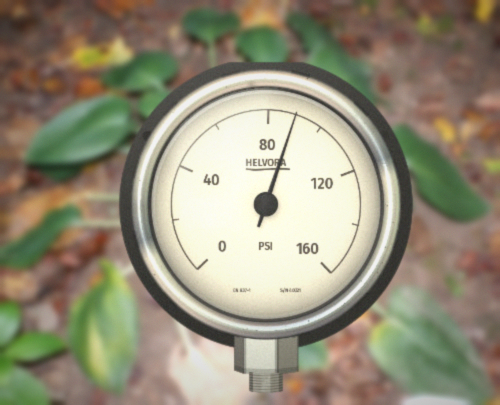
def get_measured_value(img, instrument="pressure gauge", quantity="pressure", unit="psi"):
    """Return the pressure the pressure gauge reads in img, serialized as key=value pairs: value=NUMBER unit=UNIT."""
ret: value=90 unit=psi
